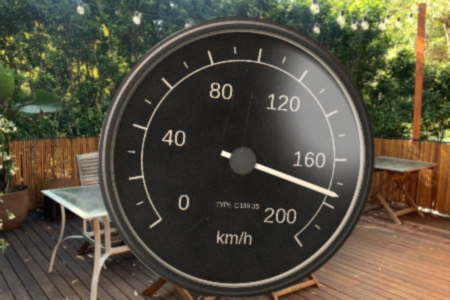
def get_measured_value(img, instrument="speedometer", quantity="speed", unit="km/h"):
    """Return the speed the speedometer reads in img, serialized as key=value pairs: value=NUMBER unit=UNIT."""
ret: value=175 unit=km/h
